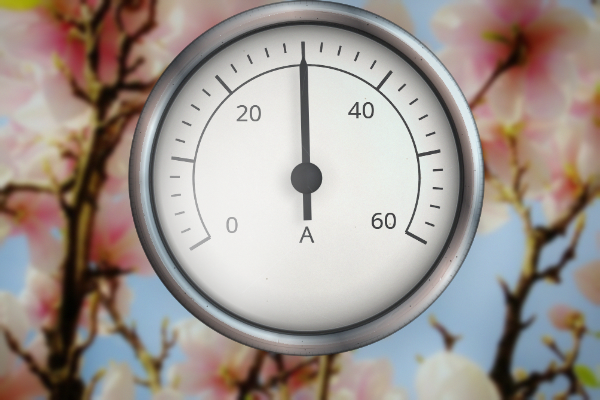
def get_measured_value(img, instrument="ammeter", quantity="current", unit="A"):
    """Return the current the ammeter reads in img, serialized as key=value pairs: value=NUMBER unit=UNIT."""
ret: value=30 unit=A
